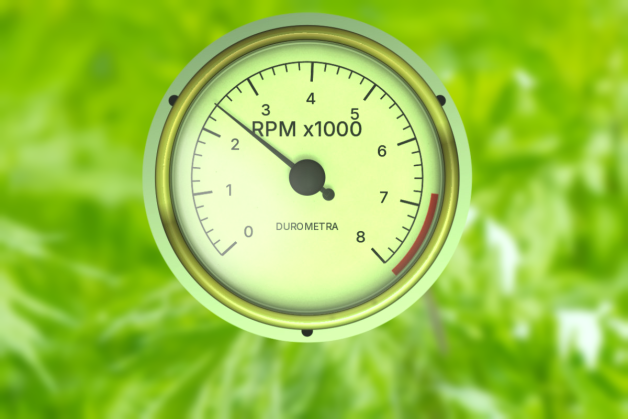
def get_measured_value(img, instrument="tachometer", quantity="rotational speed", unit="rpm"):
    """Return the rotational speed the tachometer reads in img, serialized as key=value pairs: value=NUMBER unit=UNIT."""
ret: value=2400 unit=rpm
